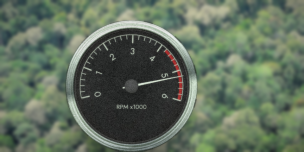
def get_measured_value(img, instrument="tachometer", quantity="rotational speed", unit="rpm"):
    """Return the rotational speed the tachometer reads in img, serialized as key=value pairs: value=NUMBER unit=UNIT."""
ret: value=5200 unit=rpm
